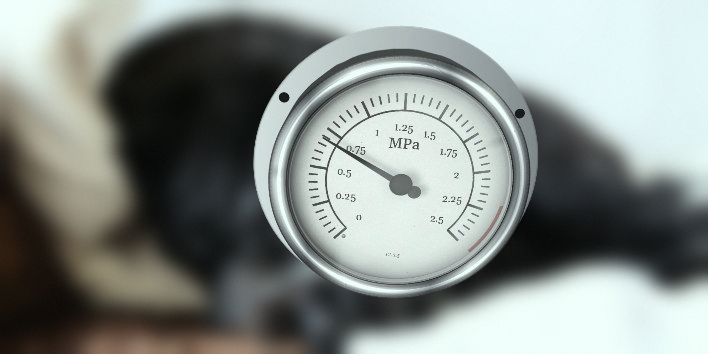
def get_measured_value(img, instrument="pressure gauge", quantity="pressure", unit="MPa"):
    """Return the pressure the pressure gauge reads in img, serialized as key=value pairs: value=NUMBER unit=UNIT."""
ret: value=0.7 unit=MPa
